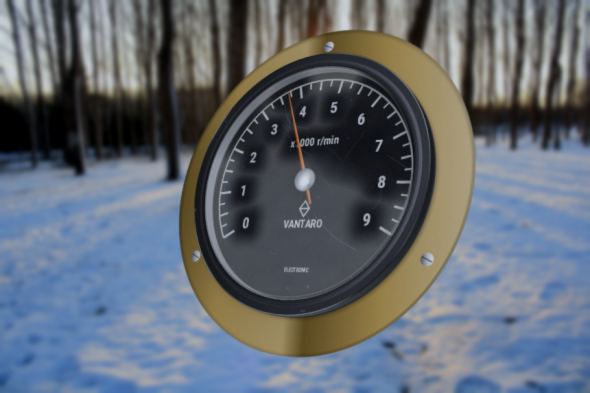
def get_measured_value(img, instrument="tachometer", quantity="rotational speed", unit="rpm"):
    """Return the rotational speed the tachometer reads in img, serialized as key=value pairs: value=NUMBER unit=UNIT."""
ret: value=3750 unit=rpm
